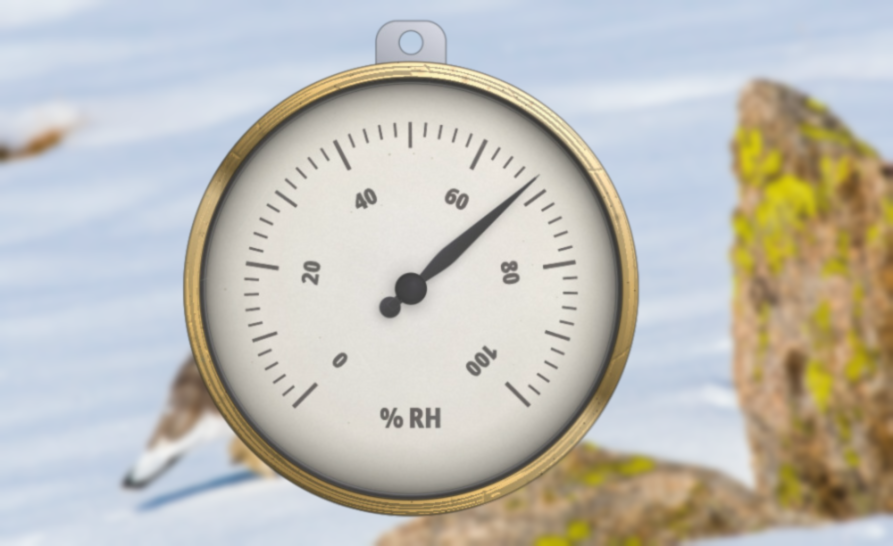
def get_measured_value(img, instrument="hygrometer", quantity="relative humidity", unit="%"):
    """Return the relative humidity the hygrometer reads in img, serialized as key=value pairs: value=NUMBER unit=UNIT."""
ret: value=68 unit=%
